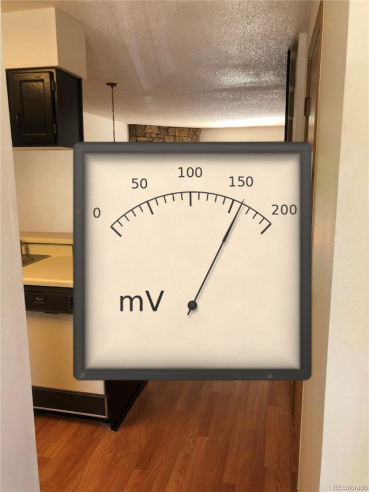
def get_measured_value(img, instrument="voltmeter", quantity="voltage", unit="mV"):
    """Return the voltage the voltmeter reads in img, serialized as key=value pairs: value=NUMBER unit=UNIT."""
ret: value=160 unit=mV
